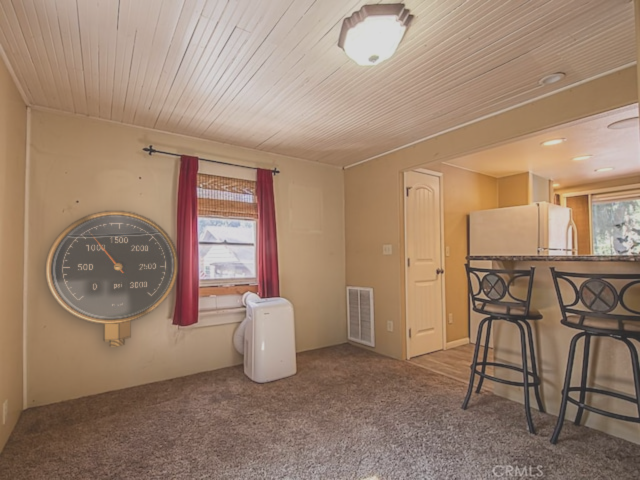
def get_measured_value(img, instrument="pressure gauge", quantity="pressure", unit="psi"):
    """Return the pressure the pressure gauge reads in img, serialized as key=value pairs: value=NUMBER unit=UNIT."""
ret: value=1100 unit=psi
